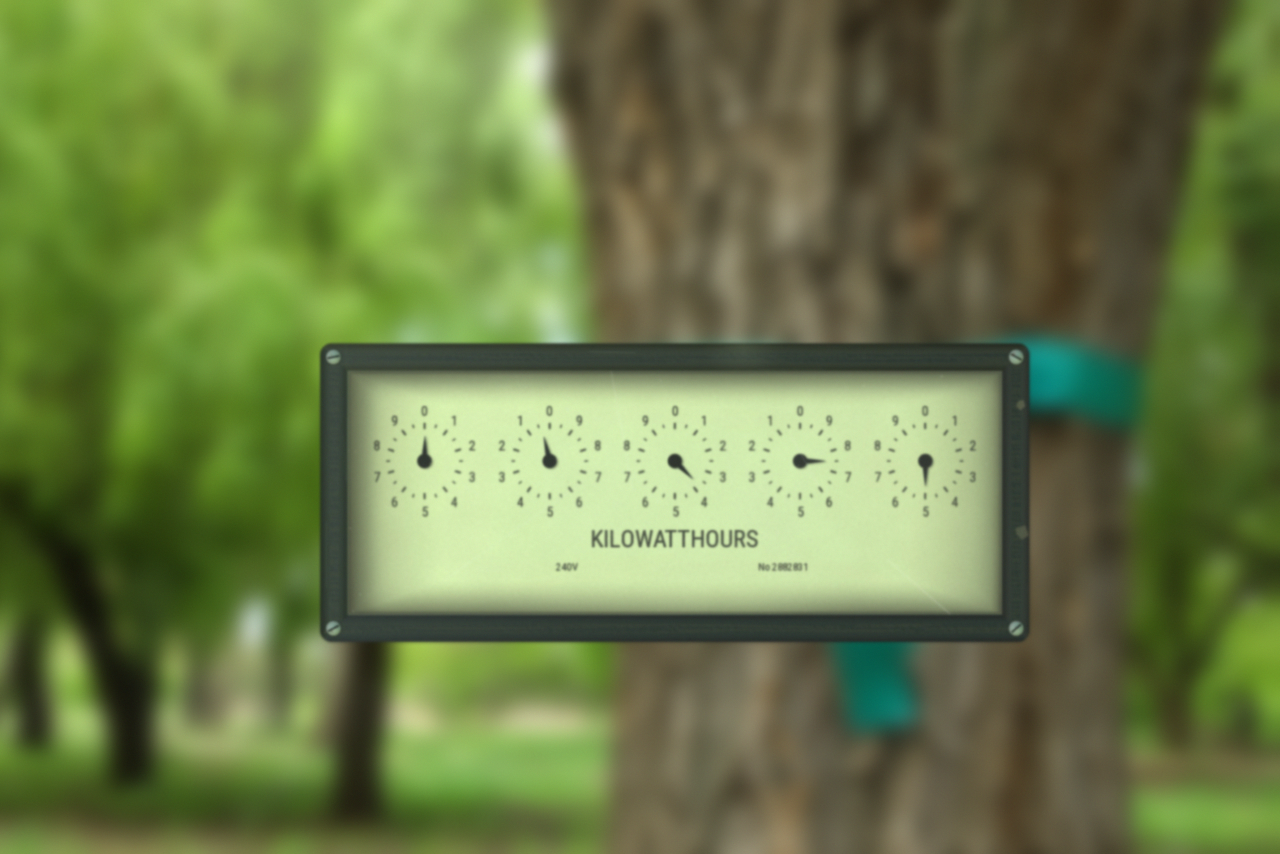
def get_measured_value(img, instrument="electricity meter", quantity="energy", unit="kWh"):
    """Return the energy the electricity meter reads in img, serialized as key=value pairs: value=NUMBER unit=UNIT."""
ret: value=375 unit=kWh
